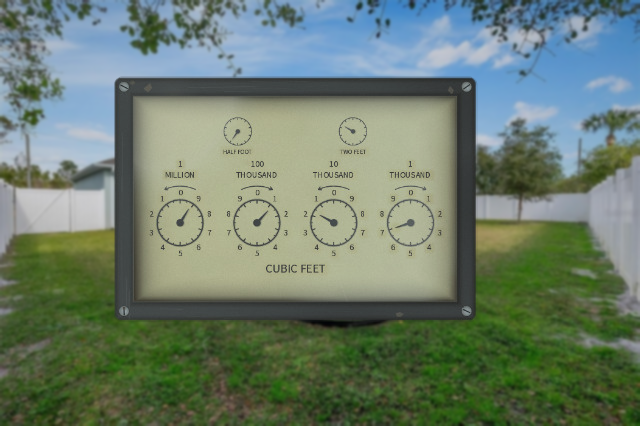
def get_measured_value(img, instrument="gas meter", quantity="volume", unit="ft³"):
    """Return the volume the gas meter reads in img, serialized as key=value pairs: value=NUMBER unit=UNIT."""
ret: value=911700 unit=ft³
